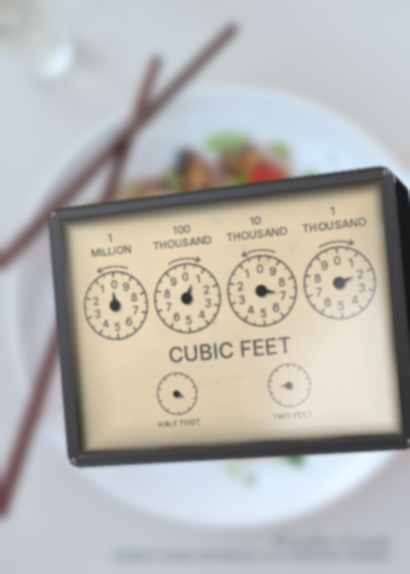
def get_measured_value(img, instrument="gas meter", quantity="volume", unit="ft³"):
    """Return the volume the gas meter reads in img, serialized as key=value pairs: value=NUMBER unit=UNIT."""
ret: value=7200 unit=ft³
